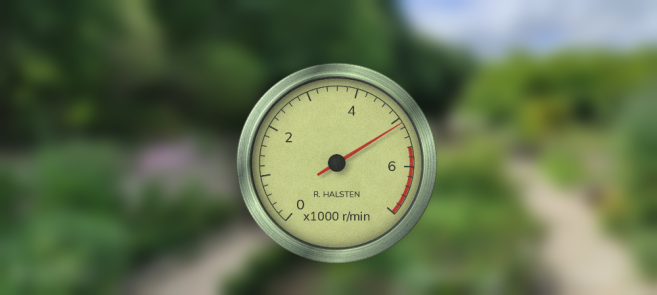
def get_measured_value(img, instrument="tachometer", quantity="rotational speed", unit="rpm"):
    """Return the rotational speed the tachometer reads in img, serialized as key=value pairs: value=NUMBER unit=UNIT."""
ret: value=5100 unit=rpm
